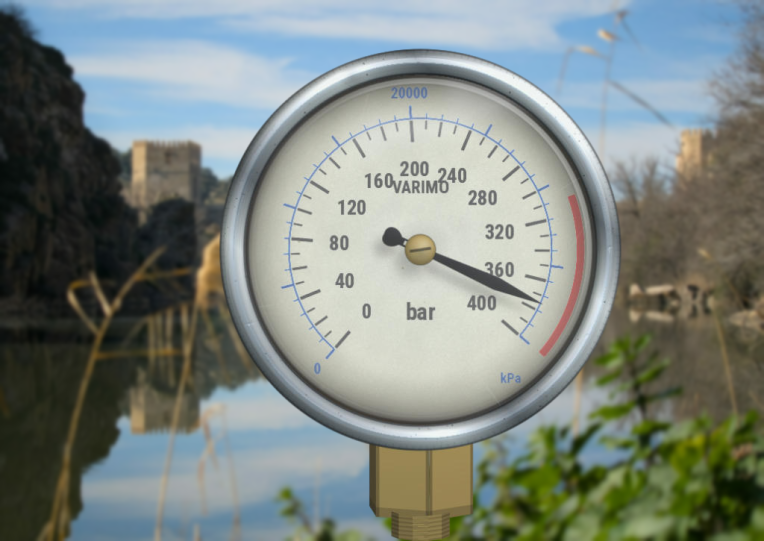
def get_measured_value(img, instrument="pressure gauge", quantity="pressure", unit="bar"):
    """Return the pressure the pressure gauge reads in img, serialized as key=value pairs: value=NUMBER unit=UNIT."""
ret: value=375 unit=bar
